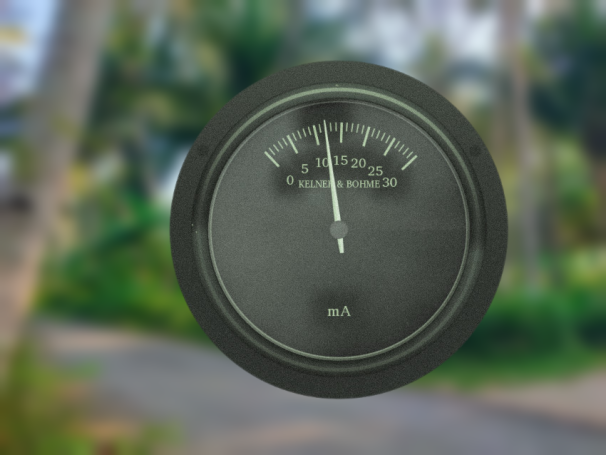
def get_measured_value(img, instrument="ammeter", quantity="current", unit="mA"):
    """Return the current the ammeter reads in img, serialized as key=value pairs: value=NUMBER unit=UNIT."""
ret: value=12 unit=mA
